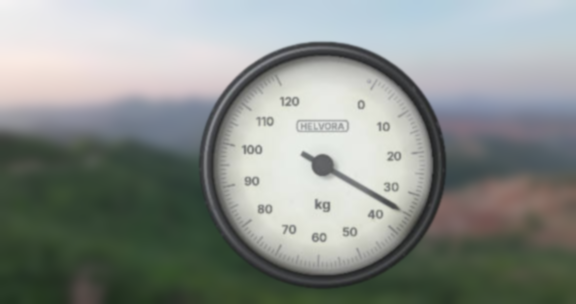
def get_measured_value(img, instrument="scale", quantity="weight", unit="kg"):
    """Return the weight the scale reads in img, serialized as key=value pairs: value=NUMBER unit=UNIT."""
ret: value=35 unit=kg
